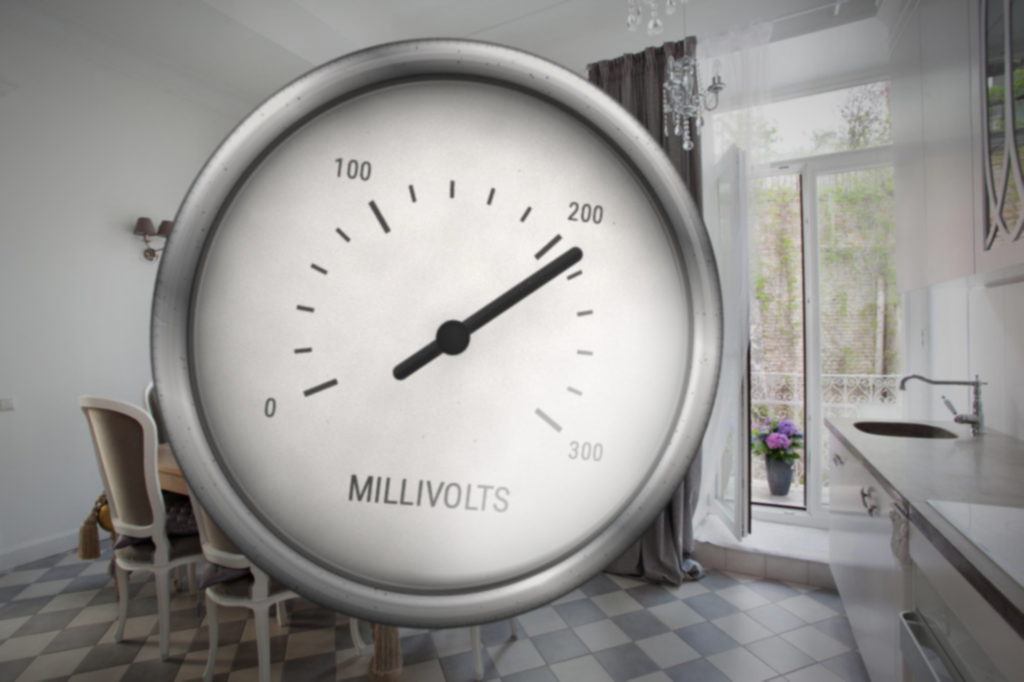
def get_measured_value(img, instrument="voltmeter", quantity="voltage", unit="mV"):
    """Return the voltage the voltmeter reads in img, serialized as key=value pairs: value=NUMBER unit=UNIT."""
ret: value=210 unit=mV
